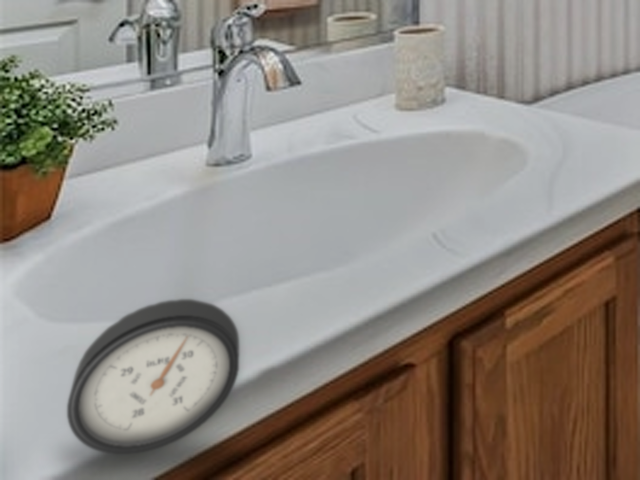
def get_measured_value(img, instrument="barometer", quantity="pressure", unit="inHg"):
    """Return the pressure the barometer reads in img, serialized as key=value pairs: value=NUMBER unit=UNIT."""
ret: value=29.8 unit=inHg
